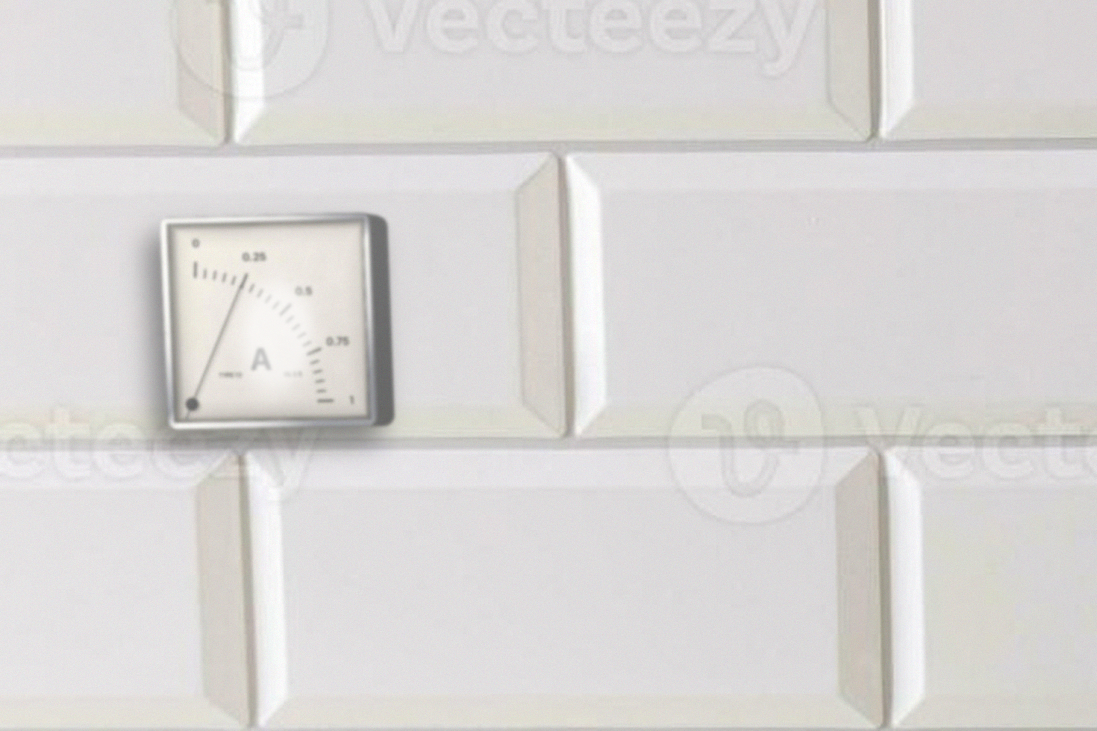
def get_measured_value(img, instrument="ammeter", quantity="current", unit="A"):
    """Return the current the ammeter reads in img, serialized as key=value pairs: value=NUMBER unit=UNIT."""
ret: value=0.25 unit=A
